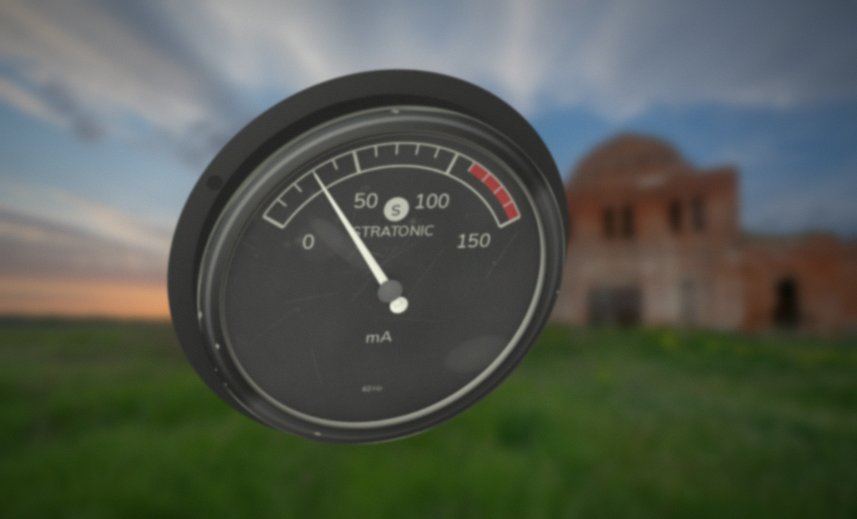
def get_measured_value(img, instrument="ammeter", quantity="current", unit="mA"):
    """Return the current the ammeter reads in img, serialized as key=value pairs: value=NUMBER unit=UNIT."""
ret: value=30 unit=mA
